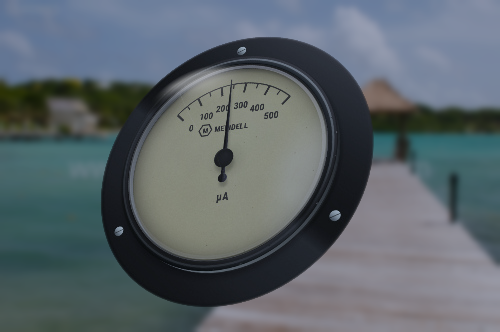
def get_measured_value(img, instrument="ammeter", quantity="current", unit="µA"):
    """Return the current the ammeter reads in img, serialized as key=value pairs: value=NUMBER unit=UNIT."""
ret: value=250 unit=µA
